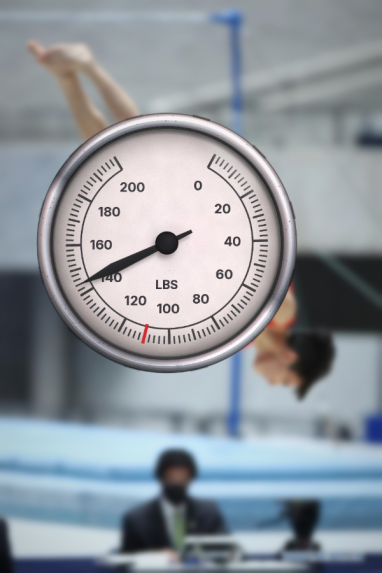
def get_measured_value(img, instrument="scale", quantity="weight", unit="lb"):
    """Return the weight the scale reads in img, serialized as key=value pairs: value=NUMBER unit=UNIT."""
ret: value=144 unit=lb
